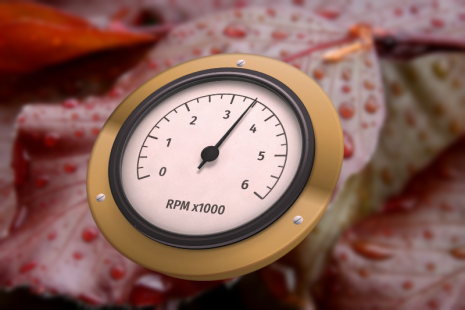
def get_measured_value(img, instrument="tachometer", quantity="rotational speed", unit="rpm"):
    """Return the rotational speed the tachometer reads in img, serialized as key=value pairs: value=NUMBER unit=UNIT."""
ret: value=3500 unit=rpm
